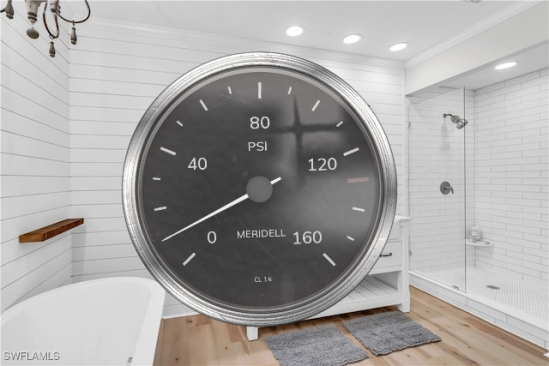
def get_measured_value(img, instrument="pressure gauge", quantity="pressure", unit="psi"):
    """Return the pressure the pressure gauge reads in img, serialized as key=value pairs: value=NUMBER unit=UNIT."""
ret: value=10 unit=psi
